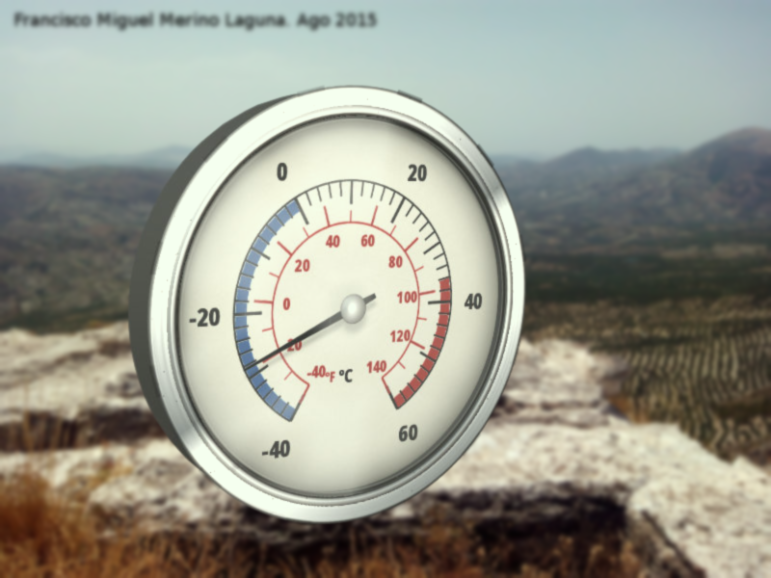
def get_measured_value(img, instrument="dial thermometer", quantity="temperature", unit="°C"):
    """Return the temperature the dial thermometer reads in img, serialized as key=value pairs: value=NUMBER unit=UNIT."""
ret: value=-28 unit=°C
